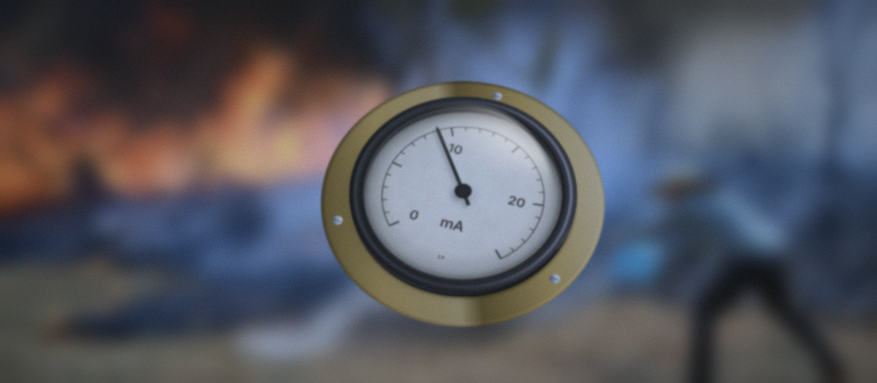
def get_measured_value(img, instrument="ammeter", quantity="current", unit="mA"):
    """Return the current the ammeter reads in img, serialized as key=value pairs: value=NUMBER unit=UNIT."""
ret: value=9 unit=mA
